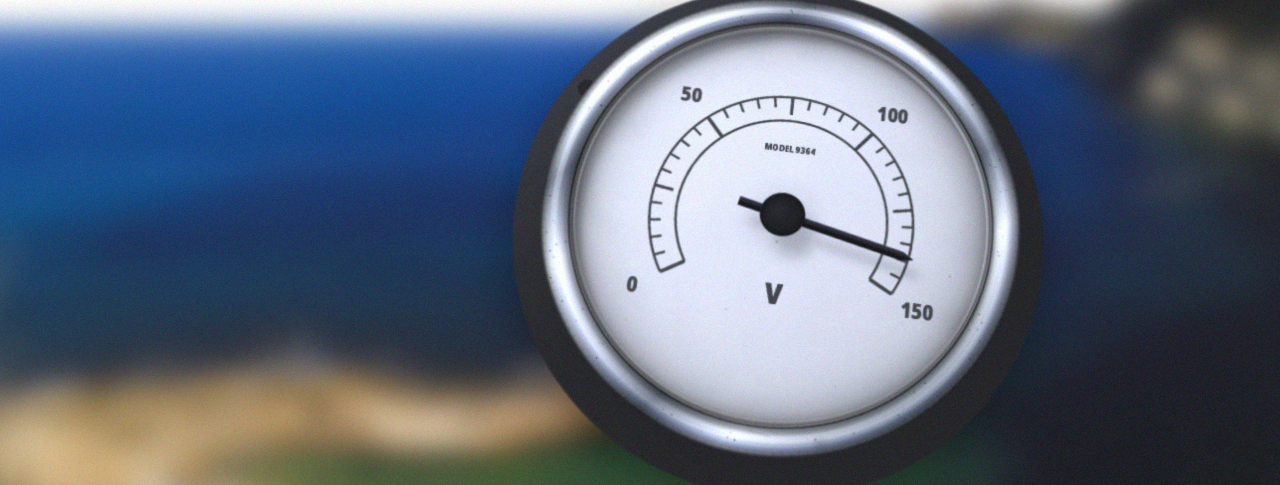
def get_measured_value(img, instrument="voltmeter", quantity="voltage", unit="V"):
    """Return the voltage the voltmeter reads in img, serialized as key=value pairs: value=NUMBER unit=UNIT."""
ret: value=140 unit=V
